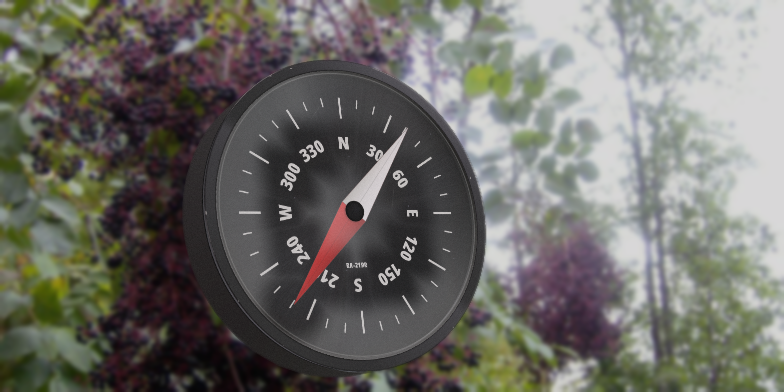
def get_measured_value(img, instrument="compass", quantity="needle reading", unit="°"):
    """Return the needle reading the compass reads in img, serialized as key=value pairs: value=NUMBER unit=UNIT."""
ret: value=220 unit=°
